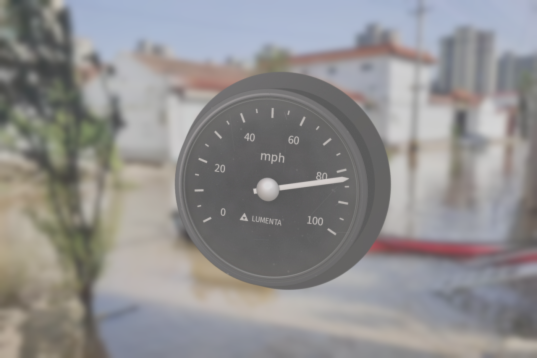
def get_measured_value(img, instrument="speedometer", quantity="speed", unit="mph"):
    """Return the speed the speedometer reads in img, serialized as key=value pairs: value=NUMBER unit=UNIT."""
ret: value=82.5 unit=mph
